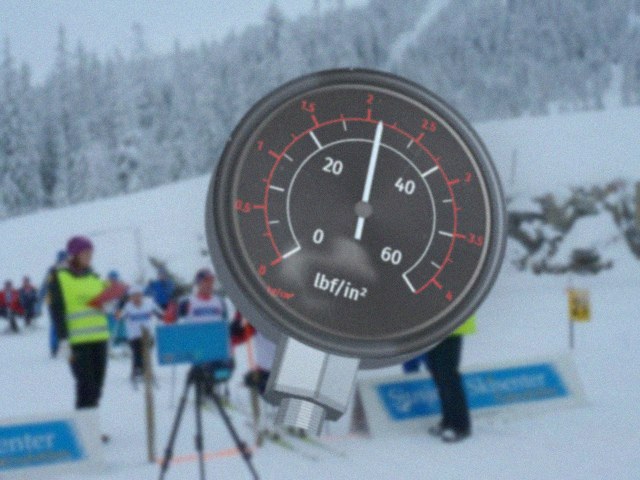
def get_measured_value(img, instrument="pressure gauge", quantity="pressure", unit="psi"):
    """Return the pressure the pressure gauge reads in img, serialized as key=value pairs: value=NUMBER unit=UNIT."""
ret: value=30 unit=psi
